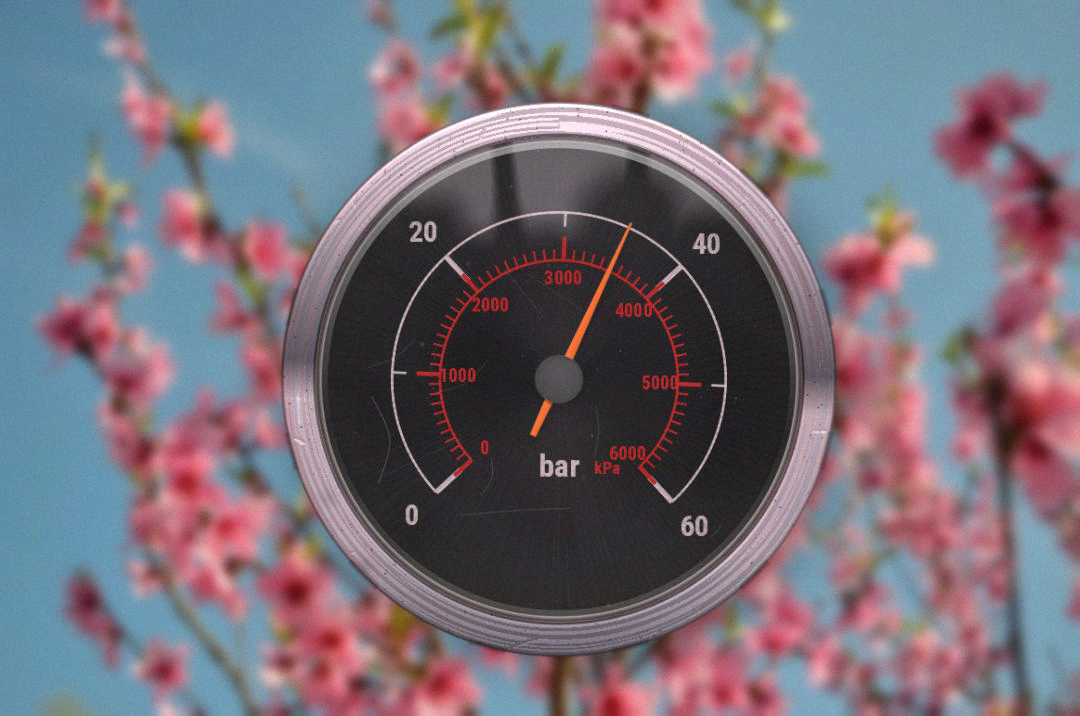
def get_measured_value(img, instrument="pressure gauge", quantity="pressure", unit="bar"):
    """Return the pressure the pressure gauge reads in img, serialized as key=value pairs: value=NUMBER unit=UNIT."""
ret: value=35 unit=bar
